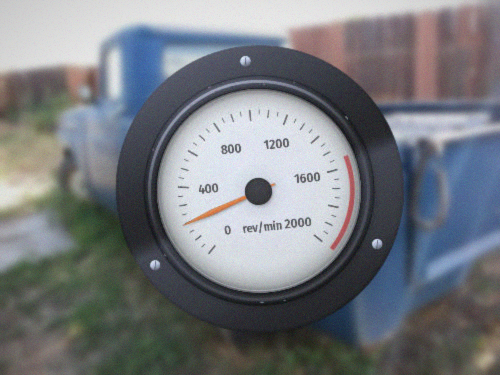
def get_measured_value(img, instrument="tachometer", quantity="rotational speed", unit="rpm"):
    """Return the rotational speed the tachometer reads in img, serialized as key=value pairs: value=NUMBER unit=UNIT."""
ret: value=200 unit=rpm
